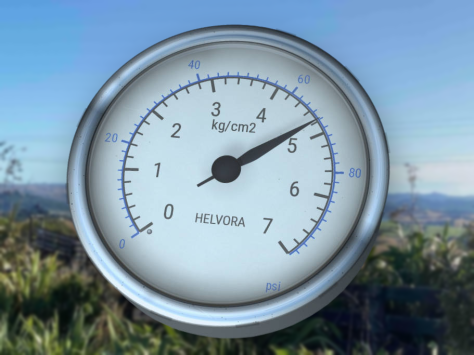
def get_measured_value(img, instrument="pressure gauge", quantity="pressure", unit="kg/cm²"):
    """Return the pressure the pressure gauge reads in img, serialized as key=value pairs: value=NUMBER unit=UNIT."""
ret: value=4.8 unit=kg/cm²
